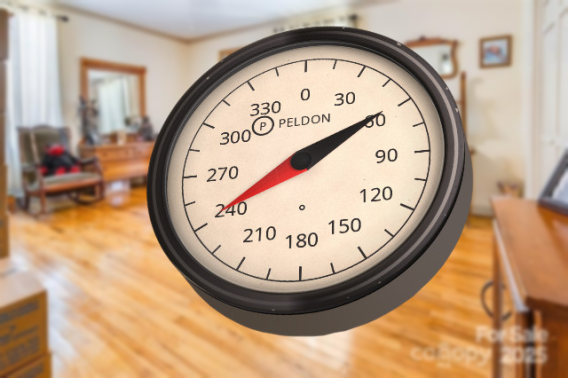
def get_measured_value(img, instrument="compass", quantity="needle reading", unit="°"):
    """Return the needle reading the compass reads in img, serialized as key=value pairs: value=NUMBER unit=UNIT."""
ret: value=240 unit=°
